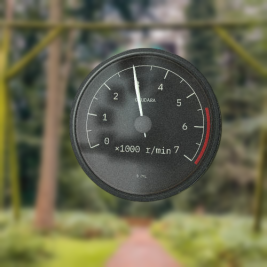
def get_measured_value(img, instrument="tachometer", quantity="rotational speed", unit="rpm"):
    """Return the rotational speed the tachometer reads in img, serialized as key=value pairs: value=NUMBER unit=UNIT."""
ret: value=3000 unit=rpm
